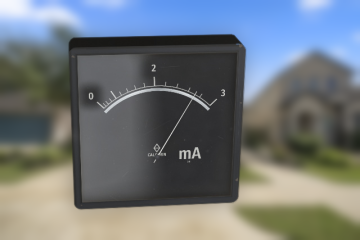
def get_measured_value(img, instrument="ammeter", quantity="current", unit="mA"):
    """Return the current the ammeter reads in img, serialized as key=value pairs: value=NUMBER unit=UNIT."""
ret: value=2.7 unit=mA
